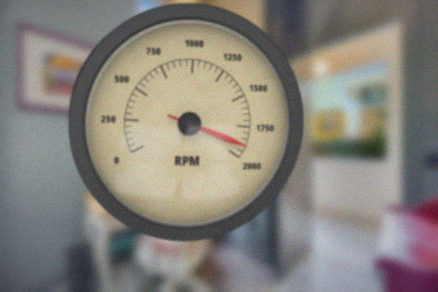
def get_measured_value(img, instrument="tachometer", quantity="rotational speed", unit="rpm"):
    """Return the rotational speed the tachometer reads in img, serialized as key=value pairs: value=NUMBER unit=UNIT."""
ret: value=1900 unit=rpm
